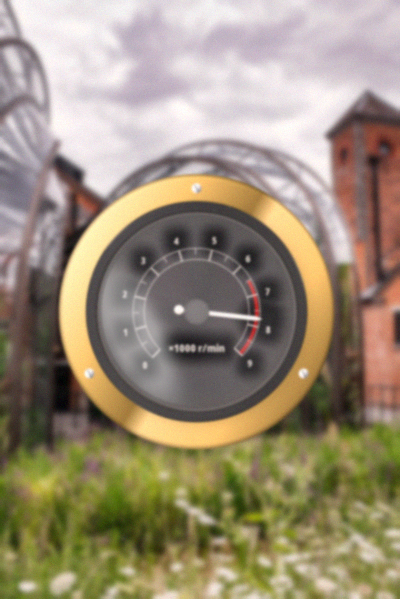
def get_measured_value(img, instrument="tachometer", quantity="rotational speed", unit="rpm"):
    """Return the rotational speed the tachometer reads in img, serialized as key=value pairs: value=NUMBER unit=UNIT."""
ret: value=7750 unit=rpm
